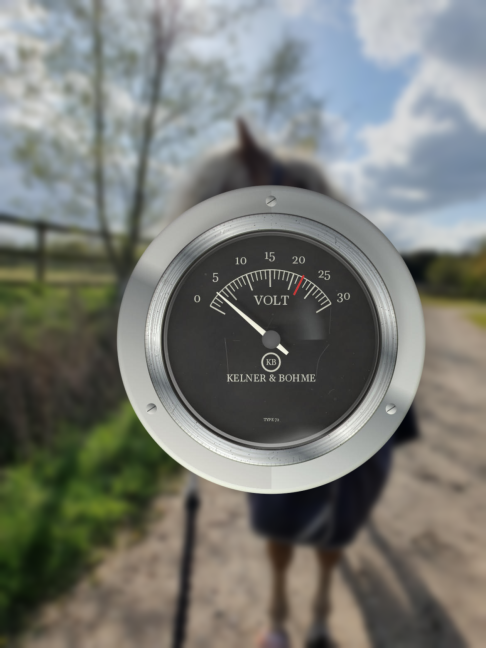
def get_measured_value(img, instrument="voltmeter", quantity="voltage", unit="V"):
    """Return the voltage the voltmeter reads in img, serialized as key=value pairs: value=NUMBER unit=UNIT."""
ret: value=3 unit=V
